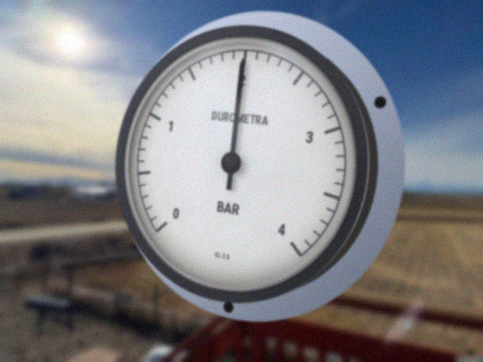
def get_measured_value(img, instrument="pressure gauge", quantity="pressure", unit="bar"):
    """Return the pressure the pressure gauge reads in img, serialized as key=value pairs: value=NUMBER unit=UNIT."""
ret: value=2 unit=bar
